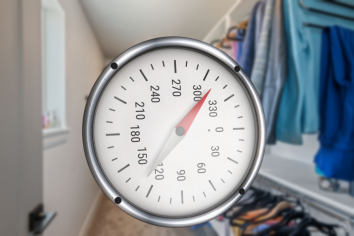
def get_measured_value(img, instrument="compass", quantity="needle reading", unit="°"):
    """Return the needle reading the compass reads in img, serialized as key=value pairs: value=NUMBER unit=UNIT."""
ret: value=310 unit=°
